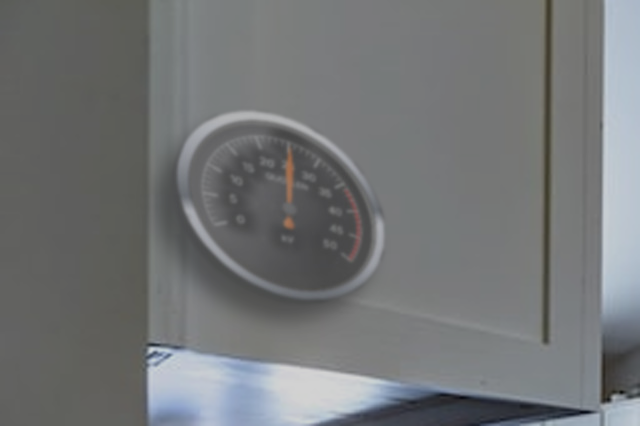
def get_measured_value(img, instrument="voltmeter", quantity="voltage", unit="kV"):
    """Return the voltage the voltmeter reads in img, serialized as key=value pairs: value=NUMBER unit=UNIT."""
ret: value=25 unit=kV
